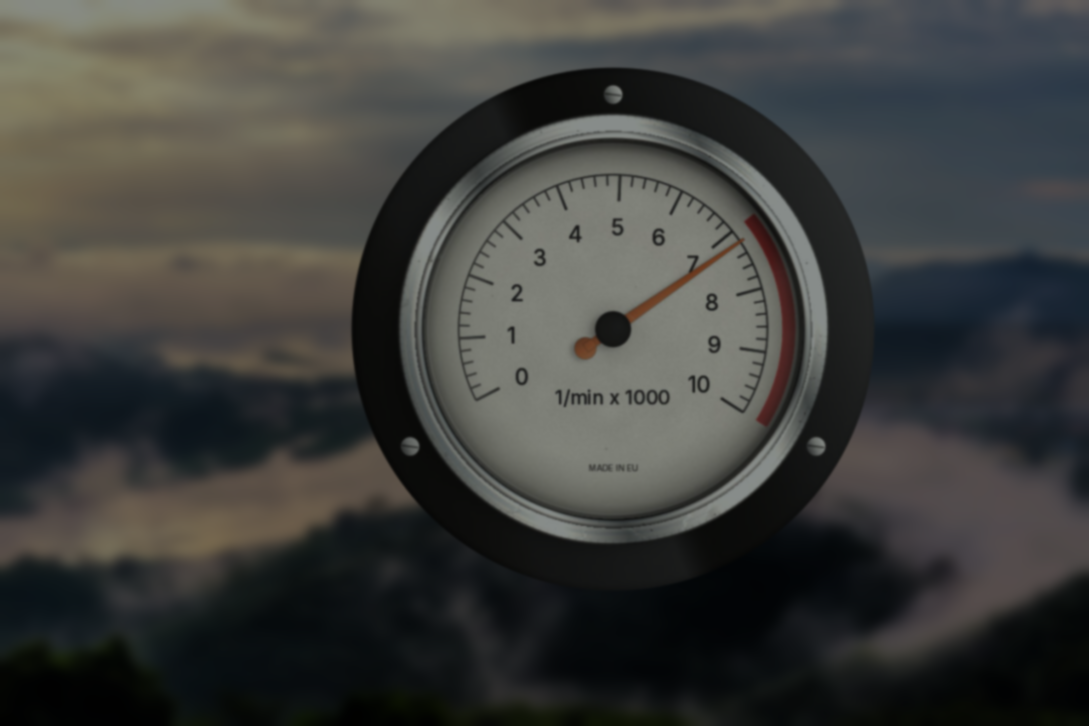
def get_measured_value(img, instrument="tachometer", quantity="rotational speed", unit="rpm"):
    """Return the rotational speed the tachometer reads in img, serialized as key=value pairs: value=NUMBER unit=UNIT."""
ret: value=7200 unit=rpm
